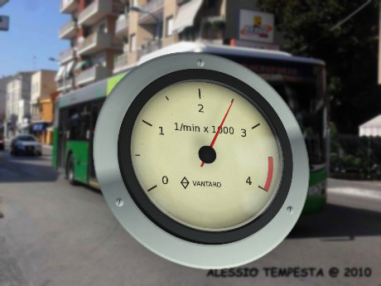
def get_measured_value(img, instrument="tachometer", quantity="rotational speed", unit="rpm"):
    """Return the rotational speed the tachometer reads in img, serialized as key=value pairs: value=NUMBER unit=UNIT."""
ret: value=2500 unit=rpm
